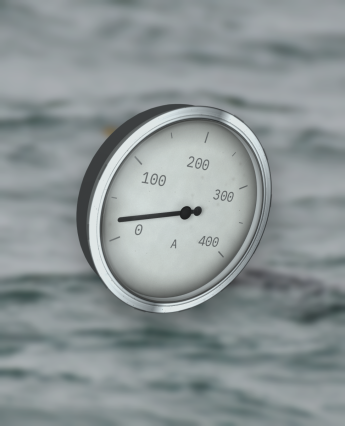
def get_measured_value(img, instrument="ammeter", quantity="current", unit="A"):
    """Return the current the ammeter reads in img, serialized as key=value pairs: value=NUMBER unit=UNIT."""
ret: value=25 unit=A
